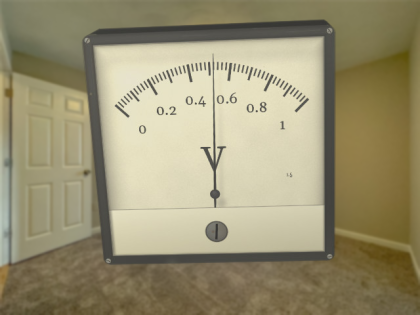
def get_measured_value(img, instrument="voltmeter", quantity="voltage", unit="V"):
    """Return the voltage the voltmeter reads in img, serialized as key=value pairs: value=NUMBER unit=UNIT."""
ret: value=0.52 unit=V
